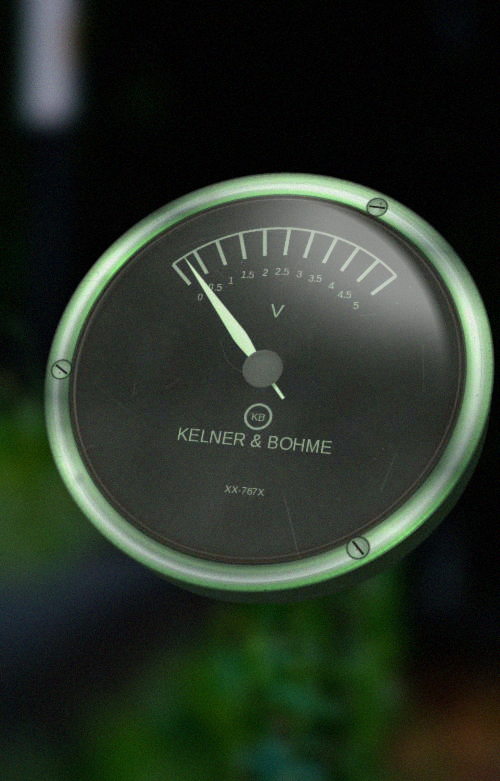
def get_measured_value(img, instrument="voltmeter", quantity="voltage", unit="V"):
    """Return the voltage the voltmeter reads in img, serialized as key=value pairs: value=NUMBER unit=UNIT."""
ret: value=0.25 unit=V
